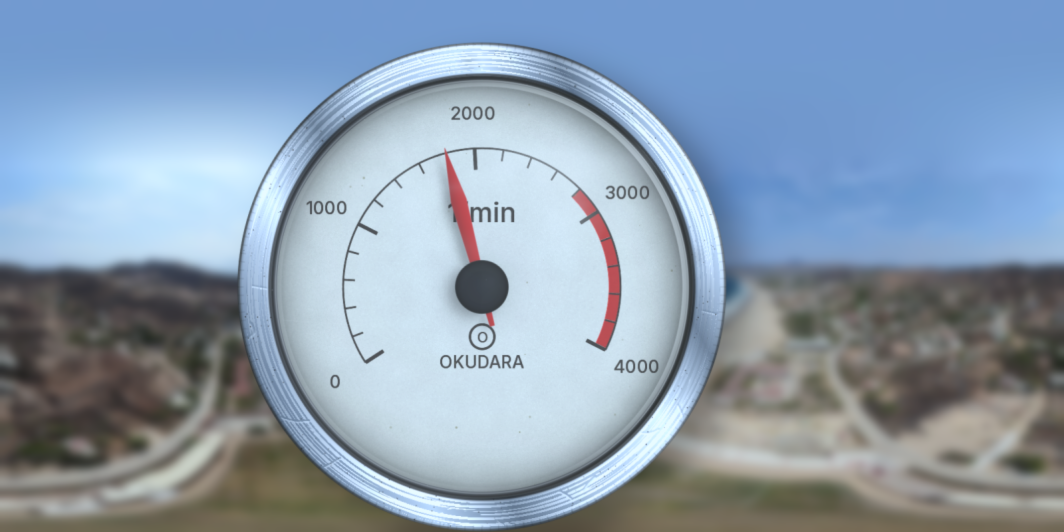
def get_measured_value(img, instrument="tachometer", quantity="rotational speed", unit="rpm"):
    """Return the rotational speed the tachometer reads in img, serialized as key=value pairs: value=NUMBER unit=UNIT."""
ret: value=1800 unit=rpm
